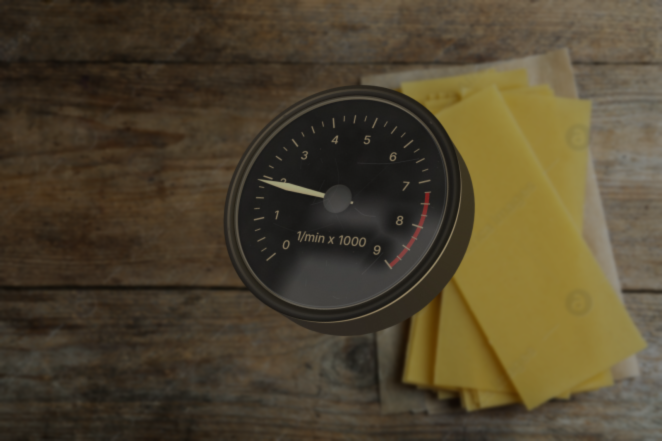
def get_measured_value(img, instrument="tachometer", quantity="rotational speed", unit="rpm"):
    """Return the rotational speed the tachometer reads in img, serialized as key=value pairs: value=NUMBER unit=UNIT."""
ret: value=1875 unit=rpm
